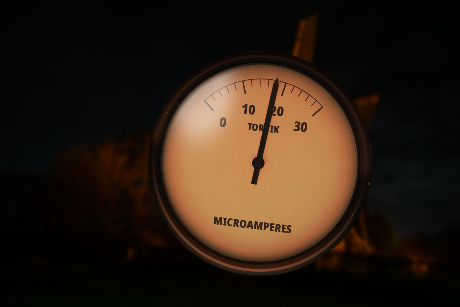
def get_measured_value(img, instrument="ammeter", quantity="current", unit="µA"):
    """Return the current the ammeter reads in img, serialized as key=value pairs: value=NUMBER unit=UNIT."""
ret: value=18 unit=µA
